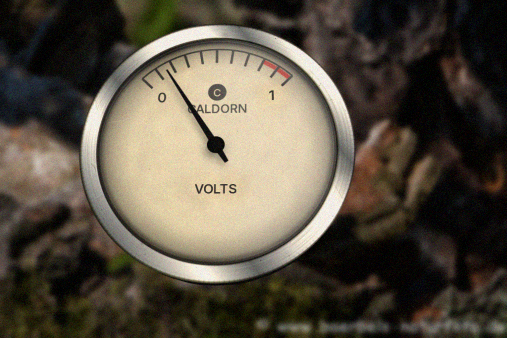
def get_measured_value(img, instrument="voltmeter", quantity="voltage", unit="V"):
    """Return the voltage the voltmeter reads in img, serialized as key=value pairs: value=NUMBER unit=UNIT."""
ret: value=0.15 unit=V
